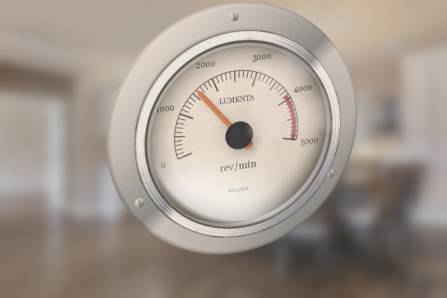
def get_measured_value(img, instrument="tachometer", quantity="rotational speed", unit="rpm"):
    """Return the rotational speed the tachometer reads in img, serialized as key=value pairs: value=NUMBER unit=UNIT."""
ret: value=1600 unit=rpm
